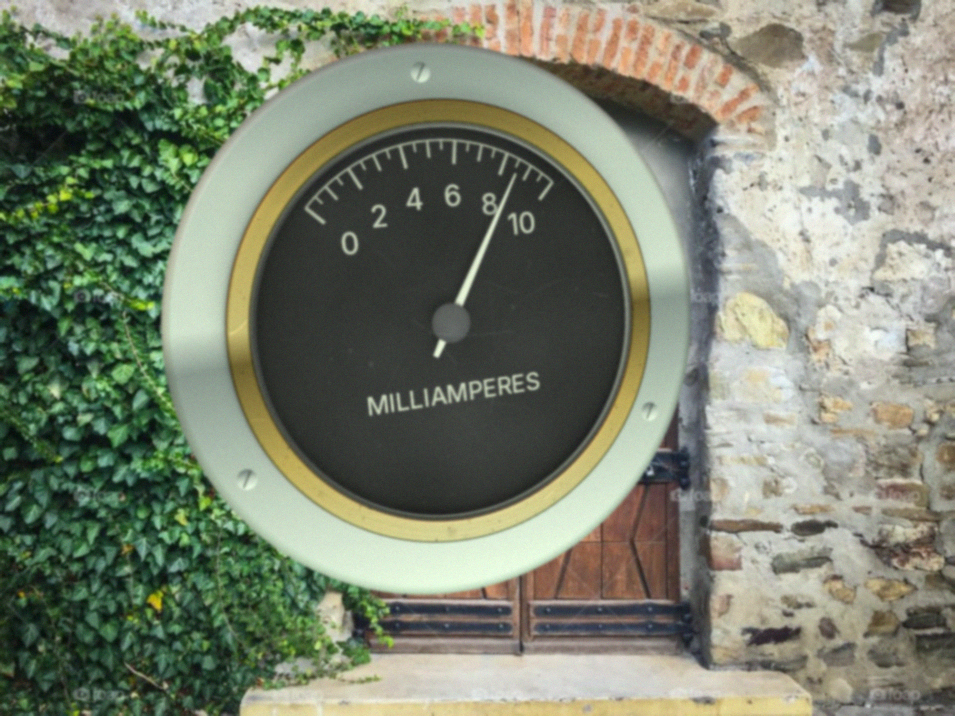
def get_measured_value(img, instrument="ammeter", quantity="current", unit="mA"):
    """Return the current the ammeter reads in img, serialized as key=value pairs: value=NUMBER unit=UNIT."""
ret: value=8.5 unit=mA
